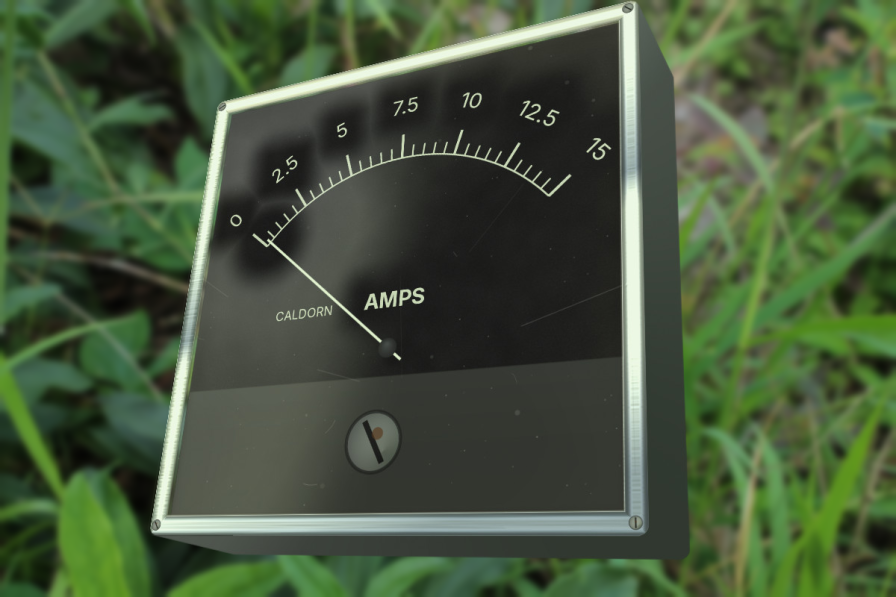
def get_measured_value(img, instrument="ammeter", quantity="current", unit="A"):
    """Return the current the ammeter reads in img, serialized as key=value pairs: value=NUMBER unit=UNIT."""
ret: value=0.25 unit=A
